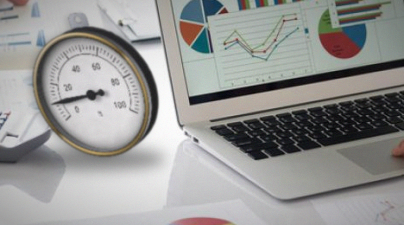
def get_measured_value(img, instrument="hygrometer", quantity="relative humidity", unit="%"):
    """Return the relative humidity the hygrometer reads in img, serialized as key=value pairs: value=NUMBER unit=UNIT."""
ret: value=10 unit=%
